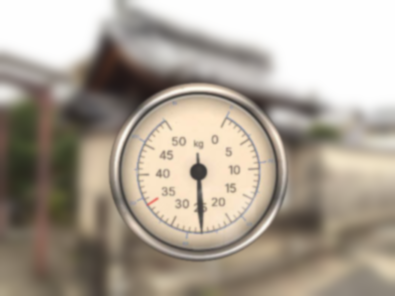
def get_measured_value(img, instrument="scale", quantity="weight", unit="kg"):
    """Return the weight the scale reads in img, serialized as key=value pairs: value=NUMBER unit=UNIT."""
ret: value=25 unit=kg
